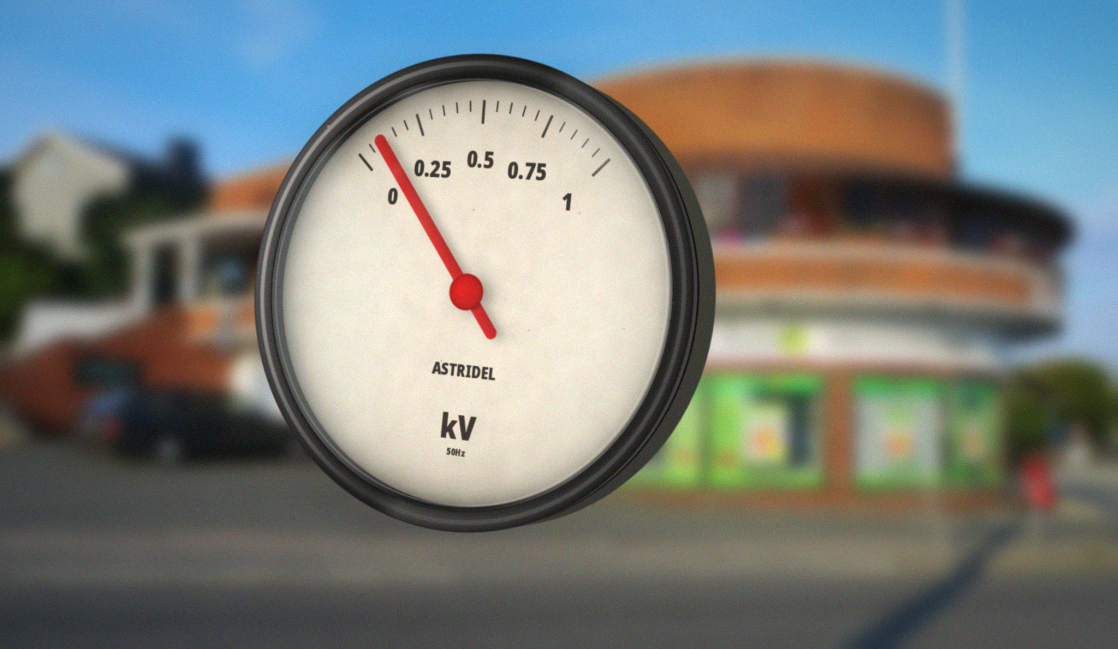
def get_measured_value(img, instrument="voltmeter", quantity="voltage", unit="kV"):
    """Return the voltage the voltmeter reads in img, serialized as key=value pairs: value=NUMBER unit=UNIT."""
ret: value=0.1 unit=kV
